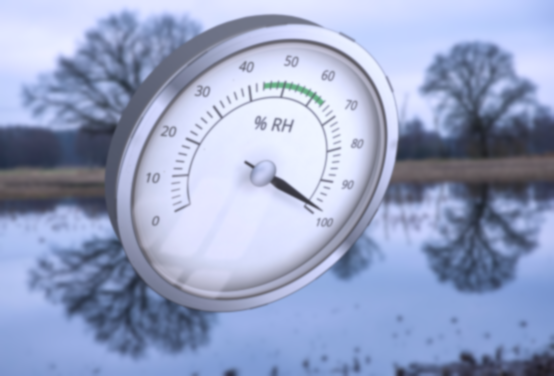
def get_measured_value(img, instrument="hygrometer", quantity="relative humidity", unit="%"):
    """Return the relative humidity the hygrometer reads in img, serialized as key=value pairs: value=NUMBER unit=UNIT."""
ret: value=98 unit=%
